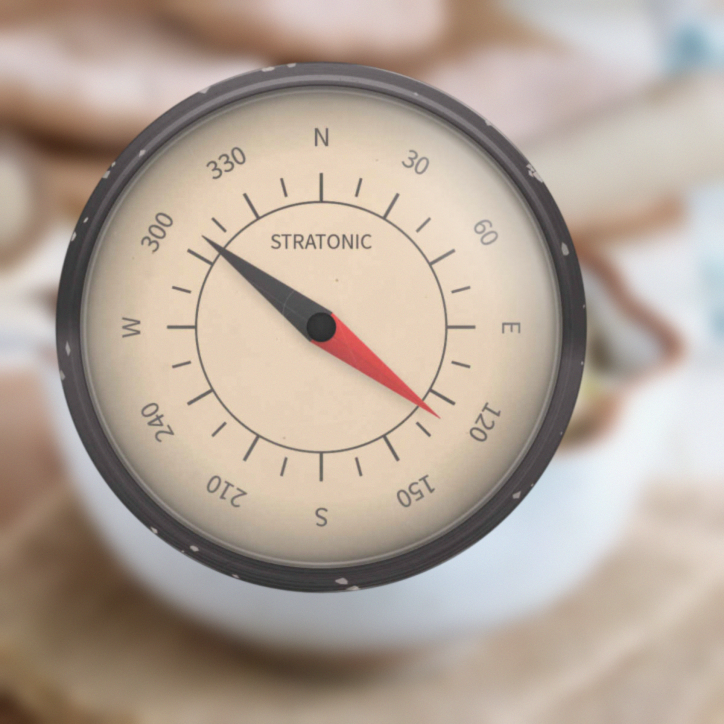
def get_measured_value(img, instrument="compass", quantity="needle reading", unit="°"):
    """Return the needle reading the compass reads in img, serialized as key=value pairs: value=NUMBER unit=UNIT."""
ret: value=127.5 unit=°
